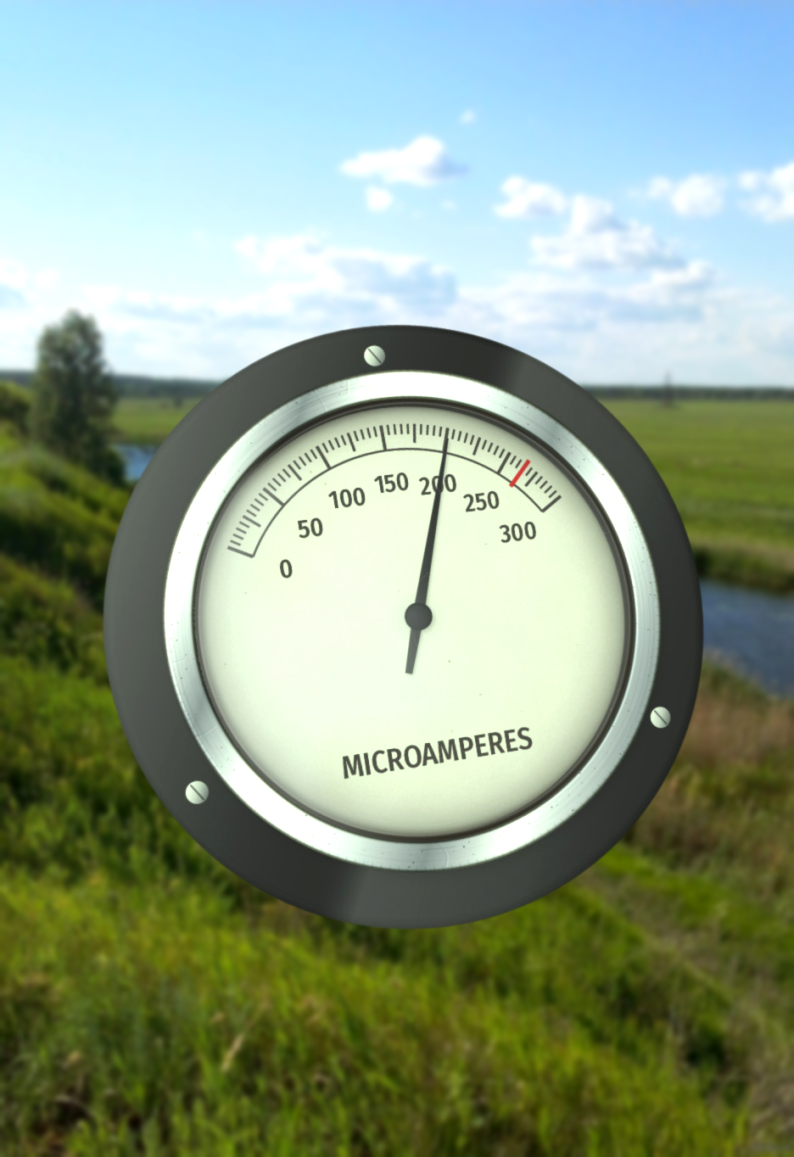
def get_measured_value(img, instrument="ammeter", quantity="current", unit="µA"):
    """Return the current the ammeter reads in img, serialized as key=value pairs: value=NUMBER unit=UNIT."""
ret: value=200 unit=µA
